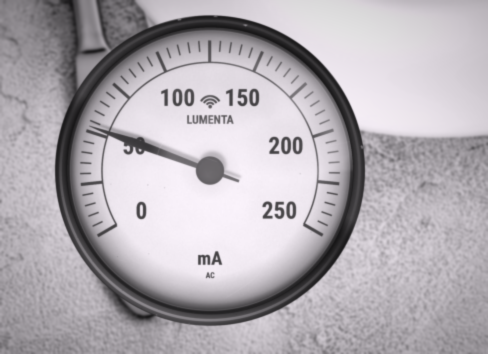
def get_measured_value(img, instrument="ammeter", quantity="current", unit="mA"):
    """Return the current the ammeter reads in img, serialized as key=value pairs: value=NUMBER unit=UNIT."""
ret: value=52.5 unit=mA
